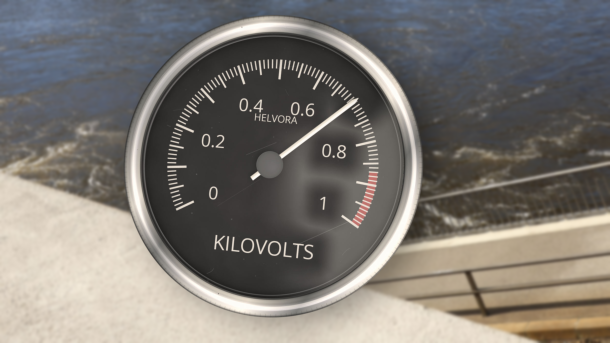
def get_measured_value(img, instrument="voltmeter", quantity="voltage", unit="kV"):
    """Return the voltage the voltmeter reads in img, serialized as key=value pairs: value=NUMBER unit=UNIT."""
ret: value=0.7 unit=kV
